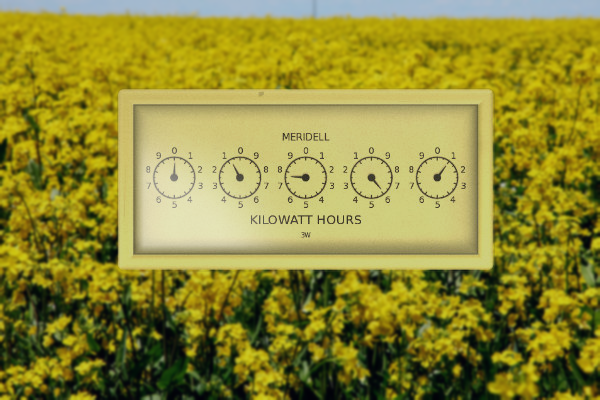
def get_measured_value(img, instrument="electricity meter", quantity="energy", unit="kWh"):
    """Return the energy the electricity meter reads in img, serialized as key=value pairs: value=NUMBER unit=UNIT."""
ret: value=761 unit=kWh
